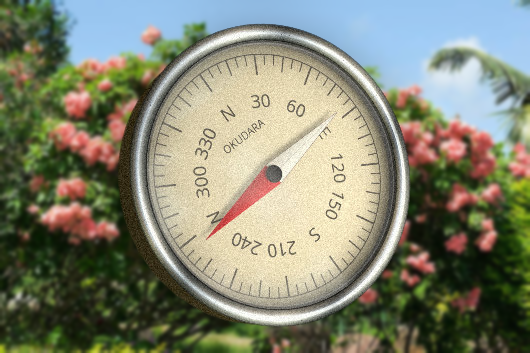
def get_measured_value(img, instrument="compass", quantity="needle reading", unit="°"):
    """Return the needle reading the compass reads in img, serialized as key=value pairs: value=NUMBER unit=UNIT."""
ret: value=265 unit=°
